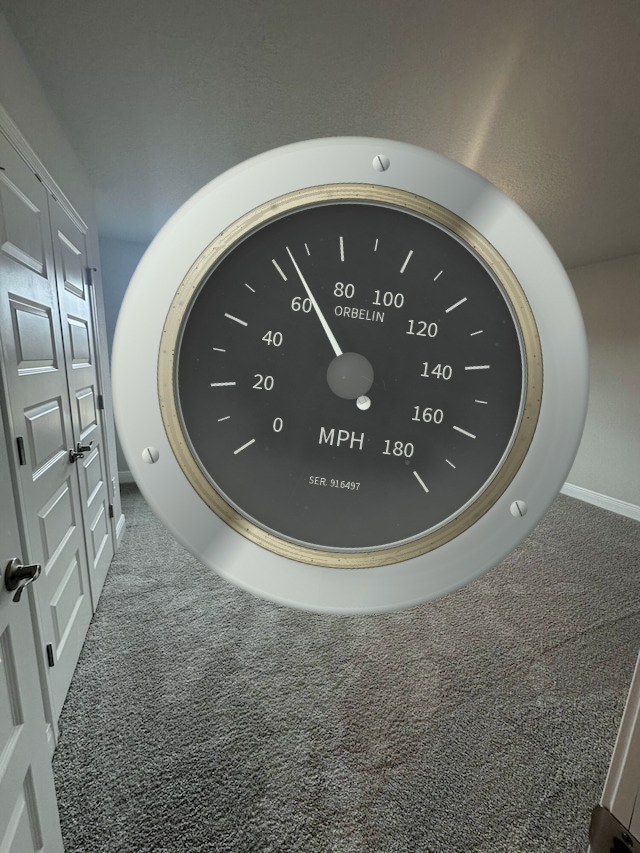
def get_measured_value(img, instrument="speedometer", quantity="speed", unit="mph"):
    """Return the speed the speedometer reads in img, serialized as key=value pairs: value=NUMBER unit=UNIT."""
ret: value=65 unit=mph
